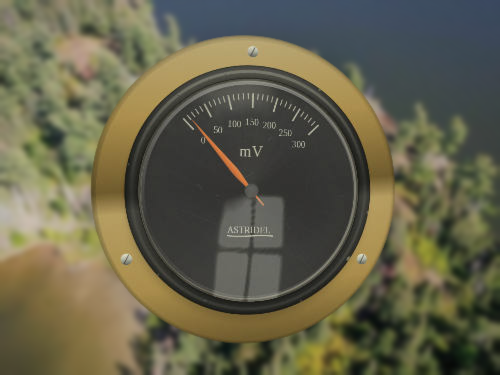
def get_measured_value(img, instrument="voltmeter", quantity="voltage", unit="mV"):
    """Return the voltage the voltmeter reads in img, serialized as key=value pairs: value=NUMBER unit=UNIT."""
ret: value=10 unit=mV
